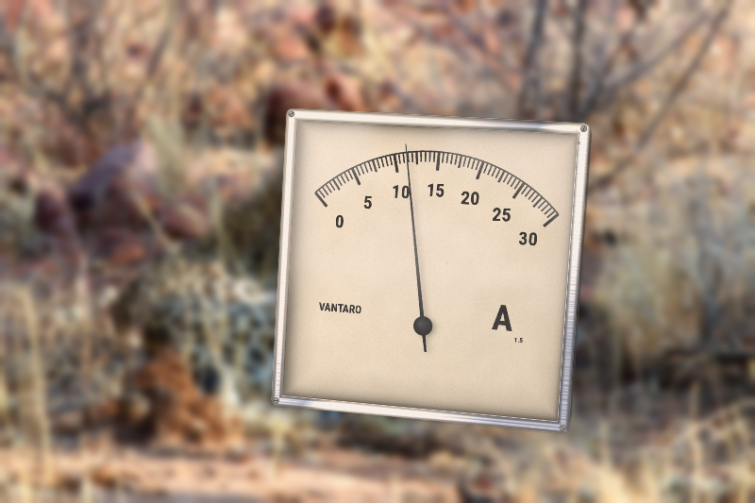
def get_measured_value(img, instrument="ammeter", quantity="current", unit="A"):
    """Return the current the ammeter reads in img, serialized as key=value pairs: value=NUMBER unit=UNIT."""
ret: value=11.5 unit=A
